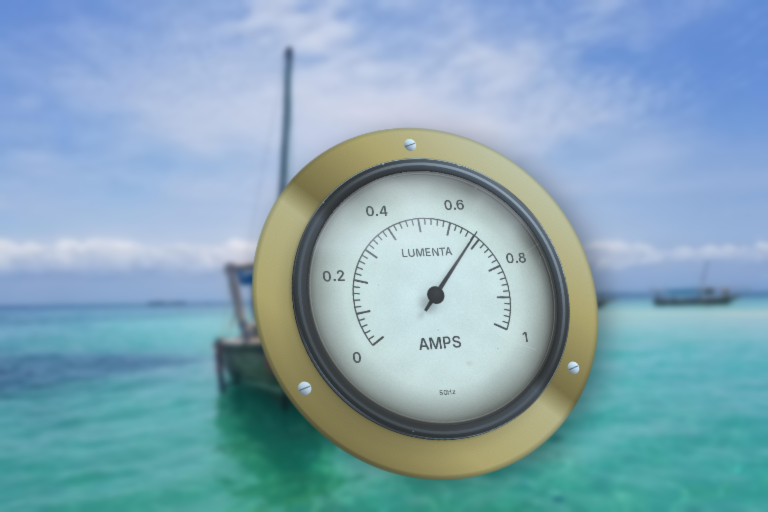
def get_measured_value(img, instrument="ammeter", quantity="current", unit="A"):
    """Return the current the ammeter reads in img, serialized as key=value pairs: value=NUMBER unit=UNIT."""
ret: value=0.68 unit=A
